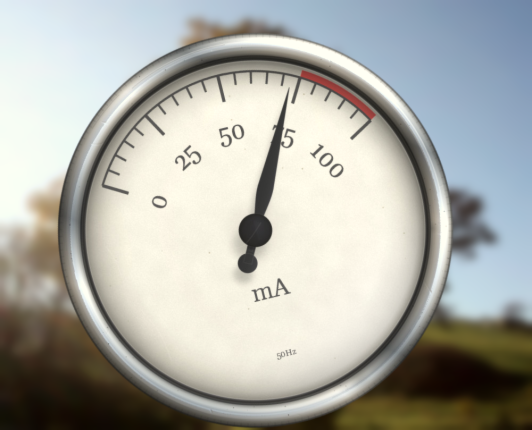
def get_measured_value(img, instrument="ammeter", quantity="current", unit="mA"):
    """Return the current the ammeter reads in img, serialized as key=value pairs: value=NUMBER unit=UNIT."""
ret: value=72.5 unit=mA
